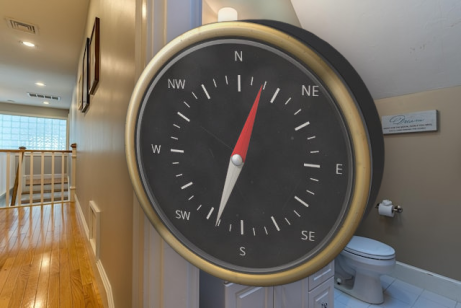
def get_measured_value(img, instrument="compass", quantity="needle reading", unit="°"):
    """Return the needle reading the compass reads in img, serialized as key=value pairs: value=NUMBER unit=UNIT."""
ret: value=20 unit=°
